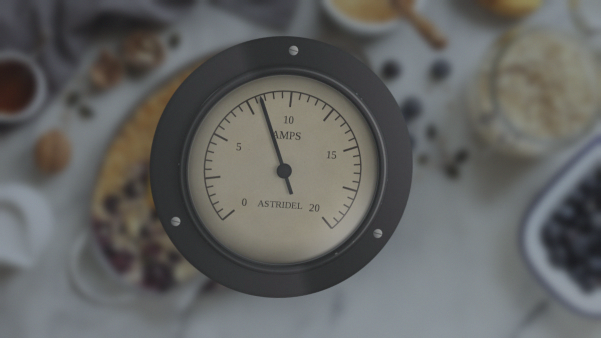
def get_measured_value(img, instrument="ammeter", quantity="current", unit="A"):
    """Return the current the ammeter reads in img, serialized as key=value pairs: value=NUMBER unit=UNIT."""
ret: value=8.25 unit=A
